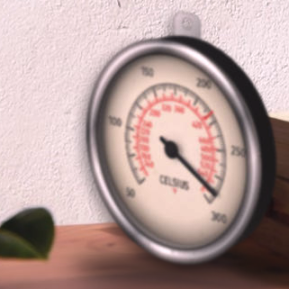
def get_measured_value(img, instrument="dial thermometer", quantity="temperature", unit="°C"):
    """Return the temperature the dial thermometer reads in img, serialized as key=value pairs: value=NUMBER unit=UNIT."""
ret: value=287.5 unit=°C
